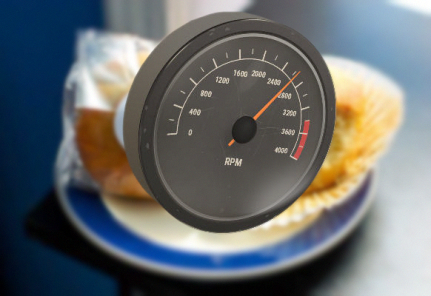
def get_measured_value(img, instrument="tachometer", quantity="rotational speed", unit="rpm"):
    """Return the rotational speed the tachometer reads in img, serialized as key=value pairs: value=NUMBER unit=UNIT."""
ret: value=2600 unit=rpm
